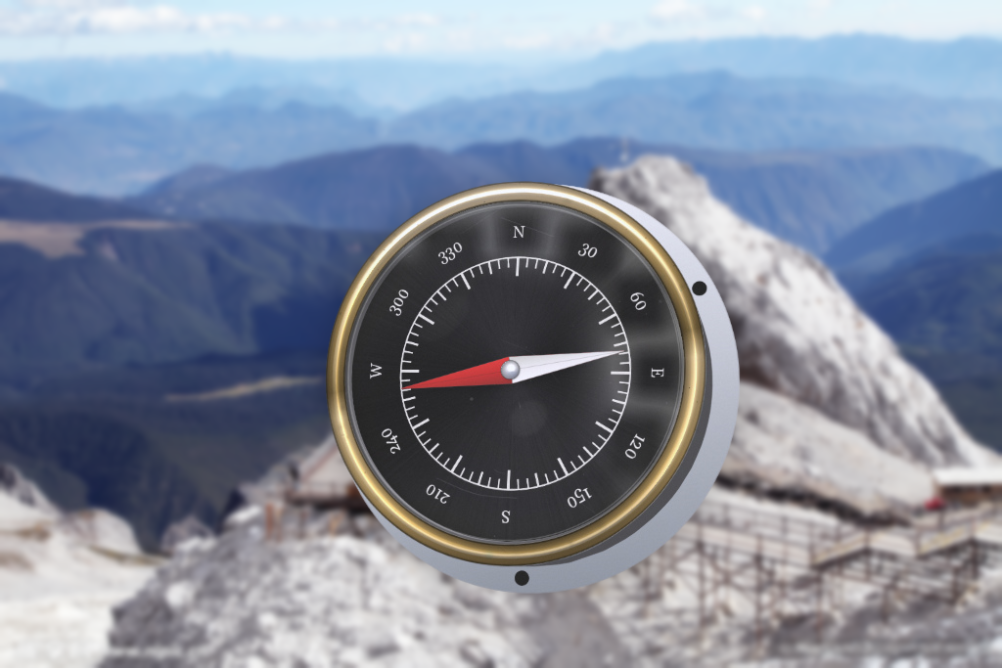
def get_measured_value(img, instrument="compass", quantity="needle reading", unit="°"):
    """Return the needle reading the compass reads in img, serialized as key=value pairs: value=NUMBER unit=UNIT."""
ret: value=260 unit=°
